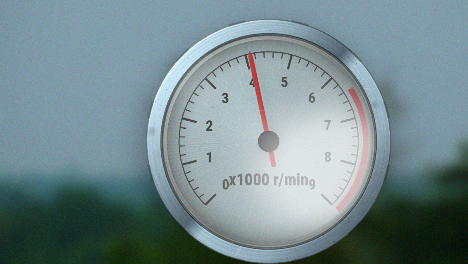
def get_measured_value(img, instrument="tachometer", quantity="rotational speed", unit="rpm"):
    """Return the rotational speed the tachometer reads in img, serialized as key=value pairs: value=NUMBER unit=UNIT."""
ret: value=4100 unit=rpm
